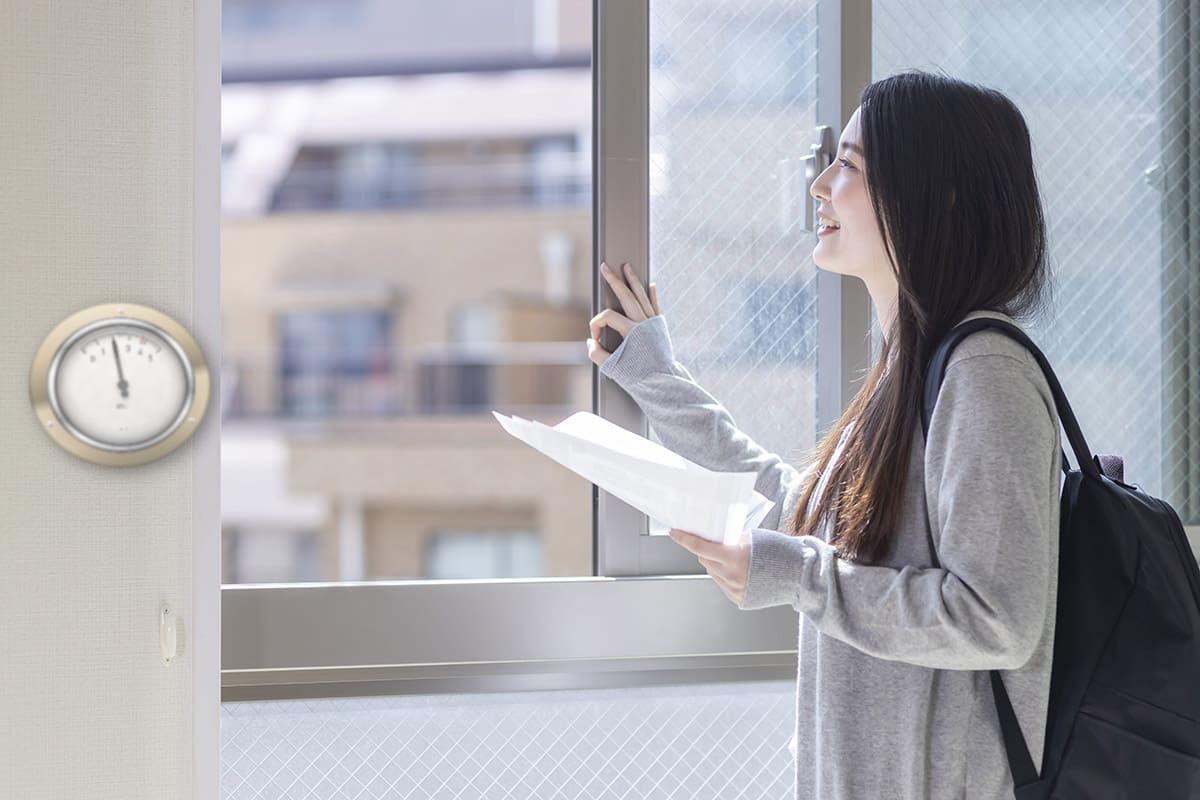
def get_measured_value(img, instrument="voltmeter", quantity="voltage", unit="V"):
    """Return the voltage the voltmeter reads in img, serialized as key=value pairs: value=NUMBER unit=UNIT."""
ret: value=2 unit=V
